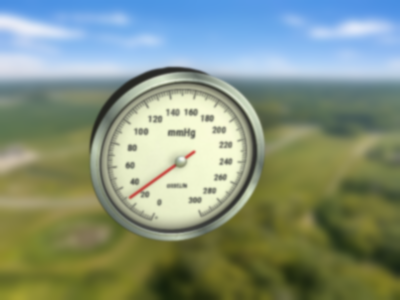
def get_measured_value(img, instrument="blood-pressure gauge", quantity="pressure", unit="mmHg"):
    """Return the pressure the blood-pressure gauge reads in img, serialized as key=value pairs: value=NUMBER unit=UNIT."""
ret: value=30 unit=mmHg
